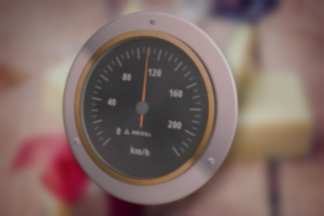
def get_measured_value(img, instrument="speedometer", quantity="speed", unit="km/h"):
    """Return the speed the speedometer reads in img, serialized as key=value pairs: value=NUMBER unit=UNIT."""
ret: value=110 unit=km/h
